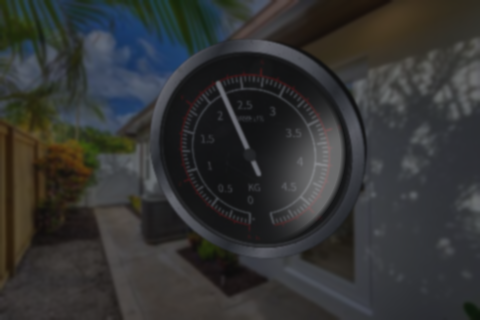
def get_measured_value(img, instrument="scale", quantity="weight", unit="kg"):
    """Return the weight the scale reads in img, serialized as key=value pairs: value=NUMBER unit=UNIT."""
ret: value=2.25 unit=kg
